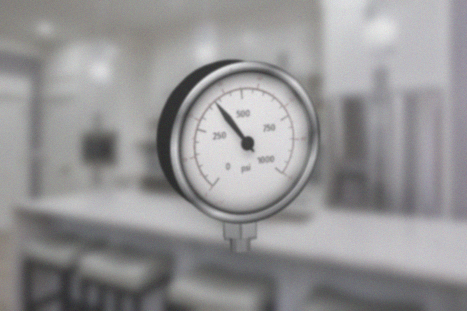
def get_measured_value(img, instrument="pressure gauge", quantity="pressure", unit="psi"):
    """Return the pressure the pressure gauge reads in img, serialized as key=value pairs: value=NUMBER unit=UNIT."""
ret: value=375 unit=psi
